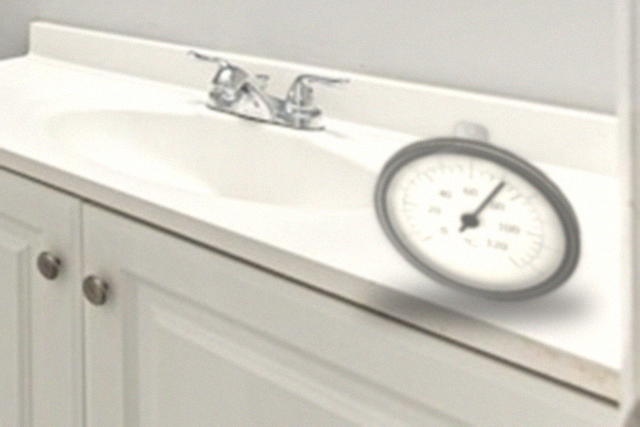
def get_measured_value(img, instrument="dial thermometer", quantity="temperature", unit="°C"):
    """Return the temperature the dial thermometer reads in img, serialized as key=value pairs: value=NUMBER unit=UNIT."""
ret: value=72 unit=°C
